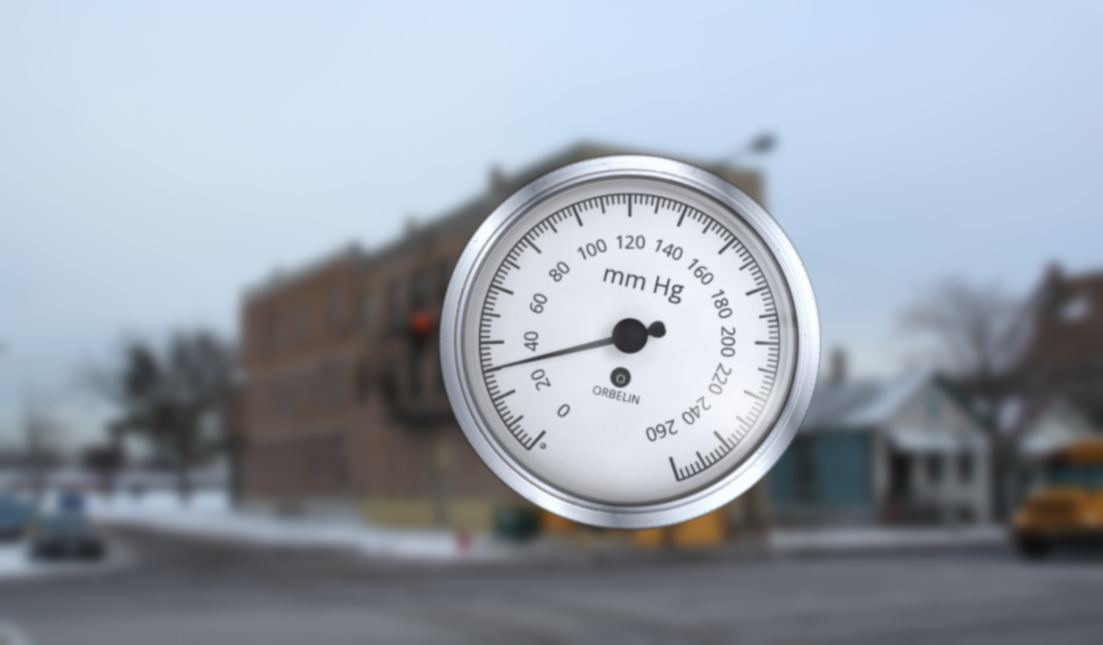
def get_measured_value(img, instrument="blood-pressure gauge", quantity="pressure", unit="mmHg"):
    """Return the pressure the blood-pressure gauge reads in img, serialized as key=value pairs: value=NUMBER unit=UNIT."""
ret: value=30 unit=mmHg
